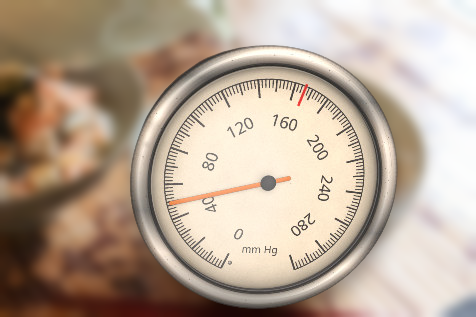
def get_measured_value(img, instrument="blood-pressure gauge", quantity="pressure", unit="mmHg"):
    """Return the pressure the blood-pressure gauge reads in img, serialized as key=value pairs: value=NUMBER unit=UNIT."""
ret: value=50 unit=mmHg
